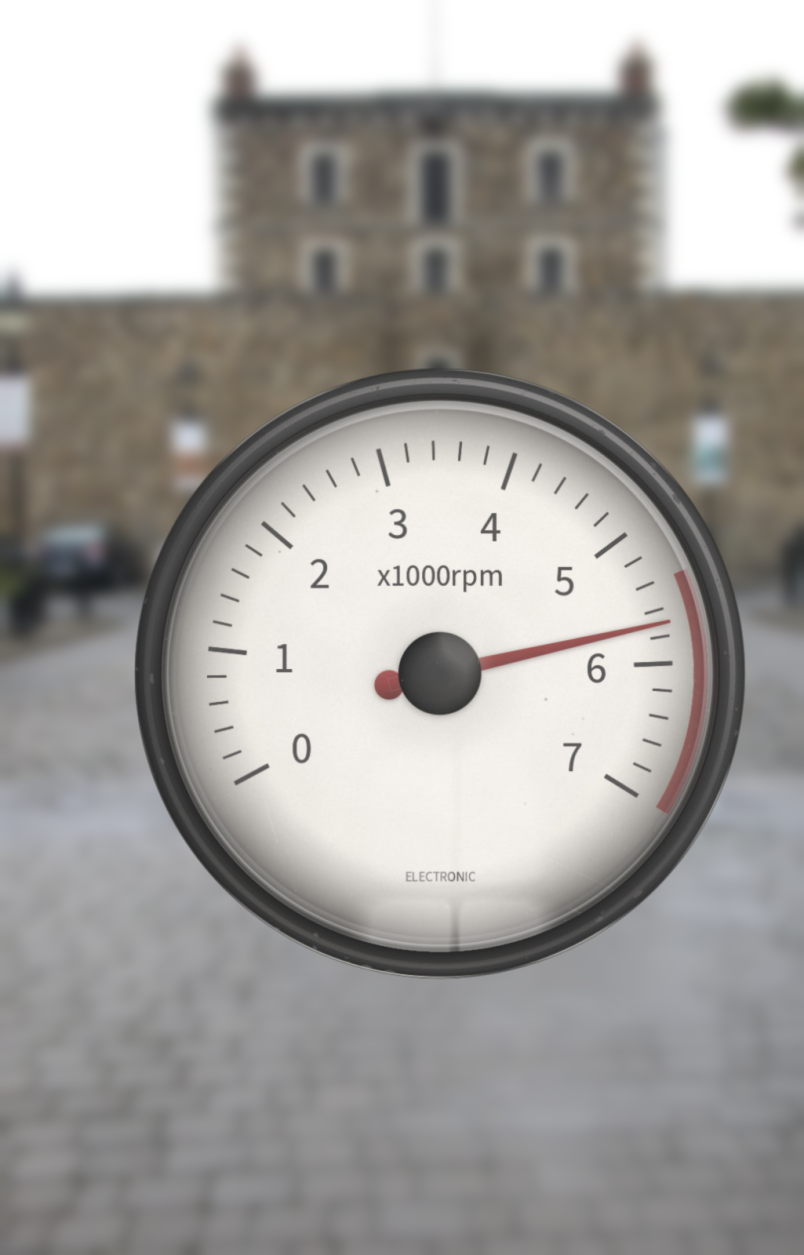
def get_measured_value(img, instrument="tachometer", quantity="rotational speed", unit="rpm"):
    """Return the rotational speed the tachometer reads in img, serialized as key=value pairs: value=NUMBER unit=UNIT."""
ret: value=5700 unit=rpm
